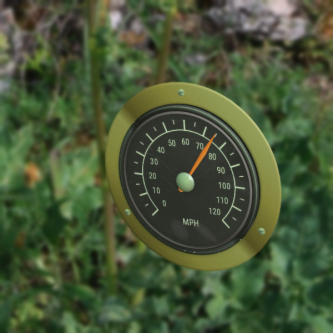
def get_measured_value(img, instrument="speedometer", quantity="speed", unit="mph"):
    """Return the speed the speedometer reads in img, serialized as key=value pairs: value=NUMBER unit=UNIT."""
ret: value=75 unit=mph
